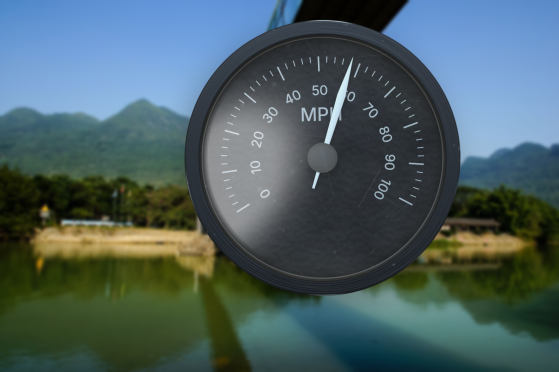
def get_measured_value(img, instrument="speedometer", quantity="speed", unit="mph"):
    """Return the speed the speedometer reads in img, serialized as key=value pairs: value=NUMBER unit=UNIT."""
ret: value=58 unit=mph
